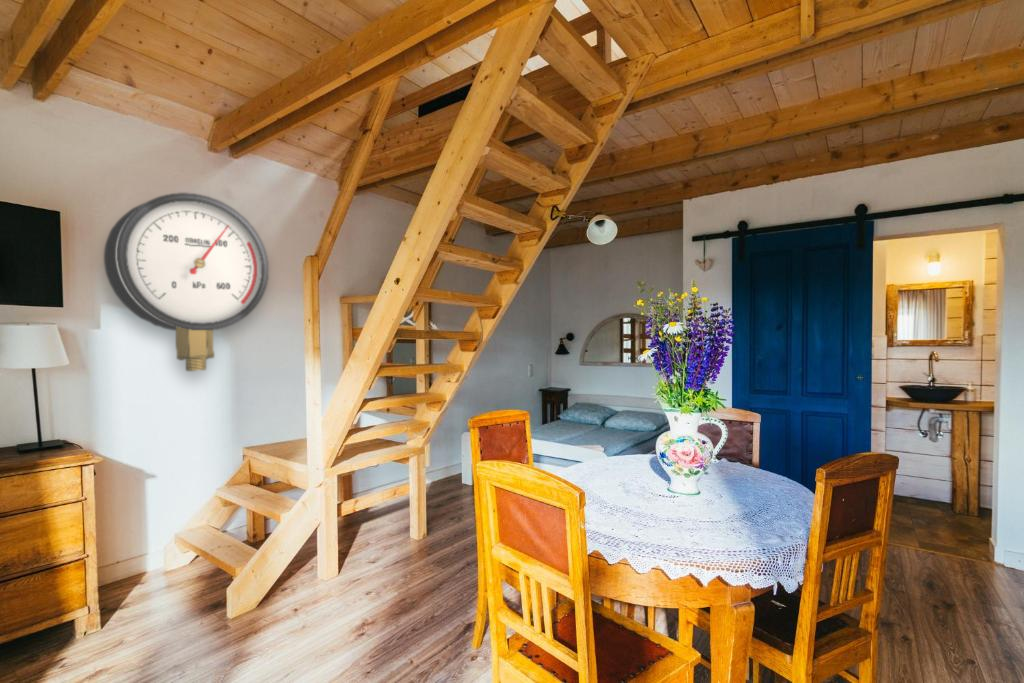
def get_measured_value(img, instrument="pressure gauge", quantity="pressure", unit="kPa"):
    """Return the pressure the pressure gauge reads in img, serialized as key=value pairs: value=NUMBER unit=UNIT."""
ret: value=380 unit=kPa
